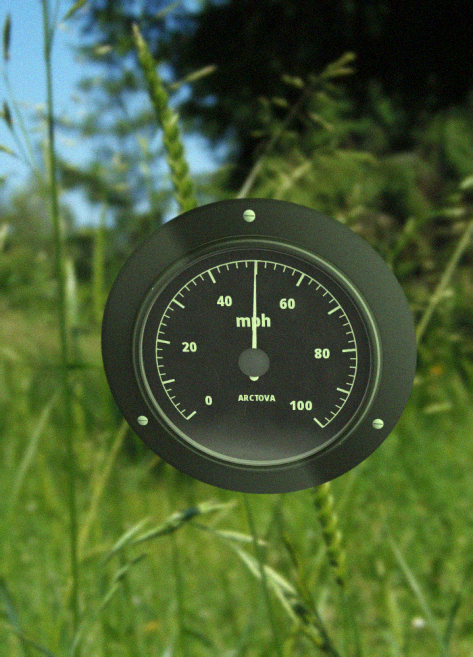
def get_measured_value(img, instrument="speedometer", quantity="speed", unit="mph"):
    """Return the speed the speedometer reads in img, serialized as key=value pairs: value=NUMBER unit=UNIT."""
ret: value=50 unit=mph
